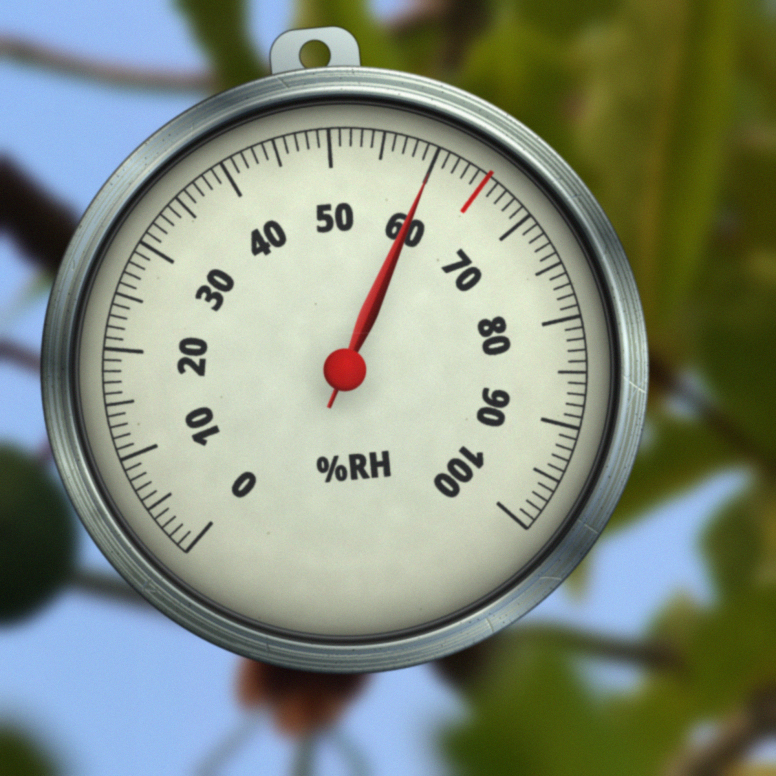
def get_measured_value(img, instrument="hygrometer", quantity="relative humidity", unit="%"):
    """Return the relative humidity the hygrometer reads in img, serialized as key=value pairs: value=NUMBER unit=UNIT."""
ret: value=60 unit=%
